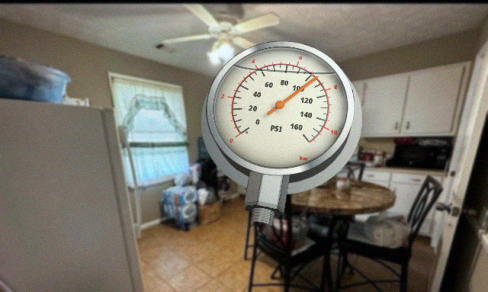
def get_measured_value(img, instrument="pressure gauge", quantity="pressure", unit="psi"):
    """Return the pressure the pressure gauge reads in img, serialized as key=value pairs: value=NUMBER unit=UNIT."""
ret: value=105 unit=psi
